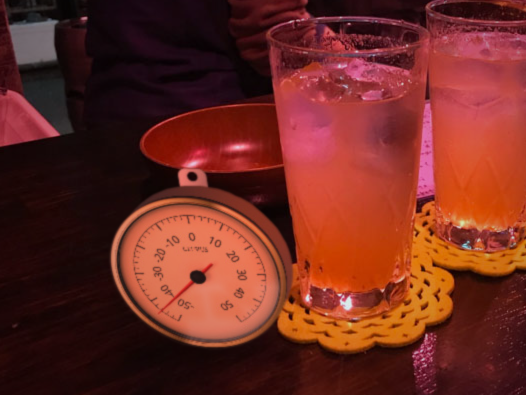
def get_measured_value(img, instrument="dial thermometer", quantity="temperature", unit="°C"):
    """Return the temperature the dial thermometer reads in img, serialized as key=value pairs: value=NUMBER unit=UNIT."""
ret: value=-44 unit=°C
